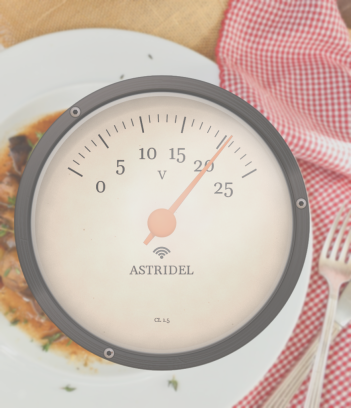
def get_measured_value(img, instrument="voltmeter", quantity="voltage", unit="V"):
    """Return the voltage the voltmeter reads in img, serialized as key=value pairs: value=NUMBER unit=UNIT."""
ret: value=20.5 unit=V
